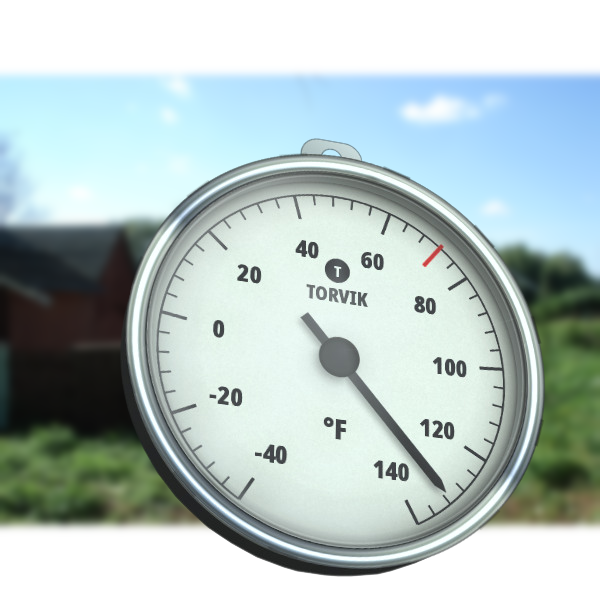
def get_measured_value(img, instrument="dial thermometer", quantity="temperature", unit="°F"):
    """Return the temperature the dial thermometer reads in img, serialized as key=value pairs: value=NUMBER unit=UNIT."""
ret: value=132 unit=°F
